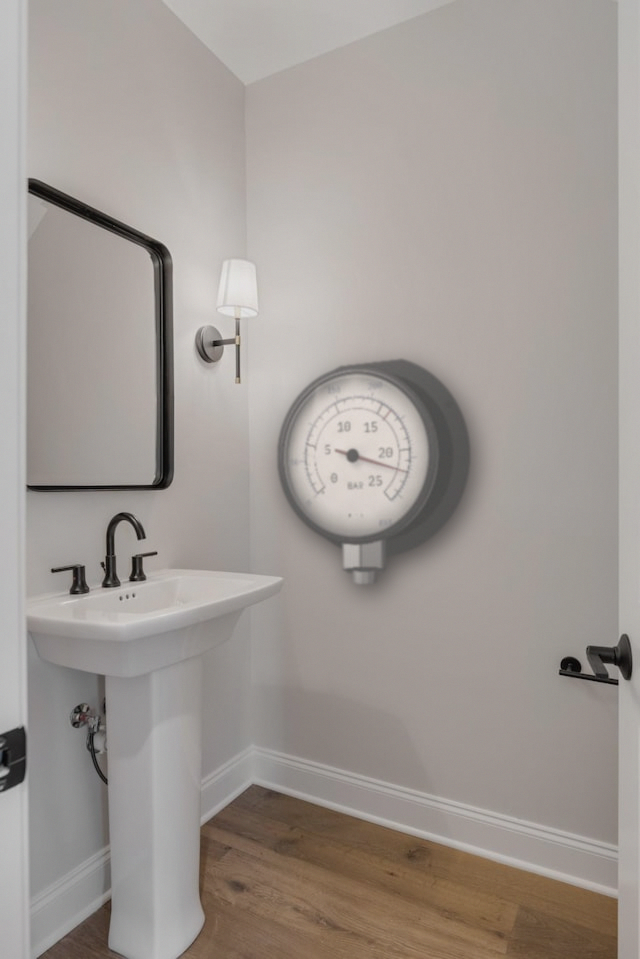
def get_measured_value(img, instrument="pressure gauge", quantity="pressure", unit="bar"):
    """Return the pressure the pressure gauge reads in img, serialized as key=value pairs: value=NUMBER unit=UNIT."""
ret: value=22 unit=bar
